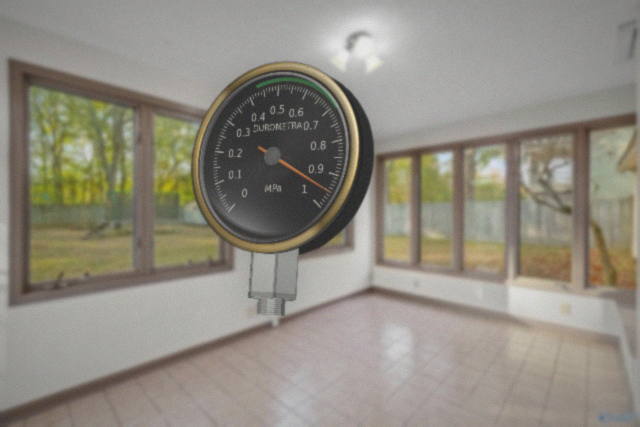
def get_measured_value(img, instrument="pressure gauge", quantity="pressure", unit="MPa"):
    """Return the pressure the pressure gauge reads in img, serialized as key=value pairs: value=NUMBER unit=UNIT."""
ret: value=0.95 unit=MPa
